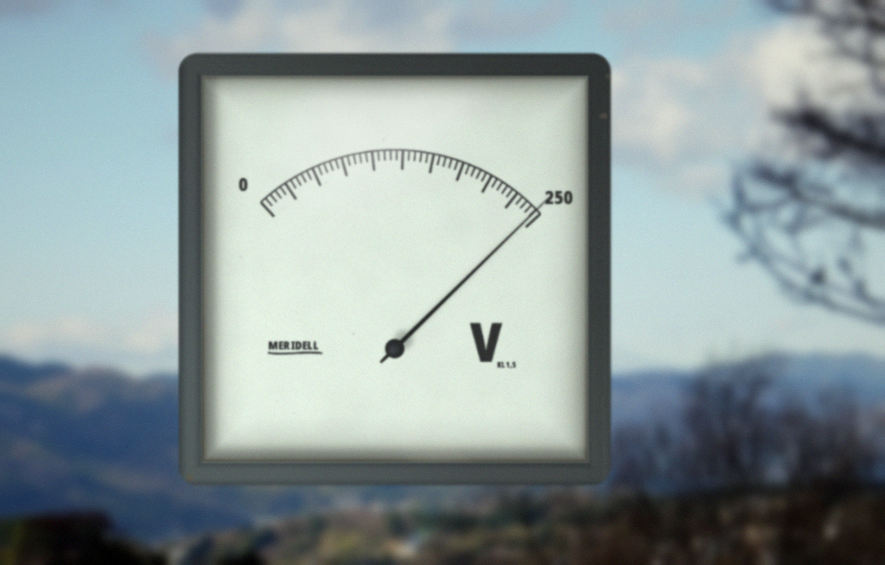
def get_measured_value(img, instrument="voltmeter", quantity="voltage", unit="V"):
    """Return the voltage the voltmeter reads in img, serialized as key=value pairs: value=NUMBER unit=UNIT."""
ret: value=245 unit=V
